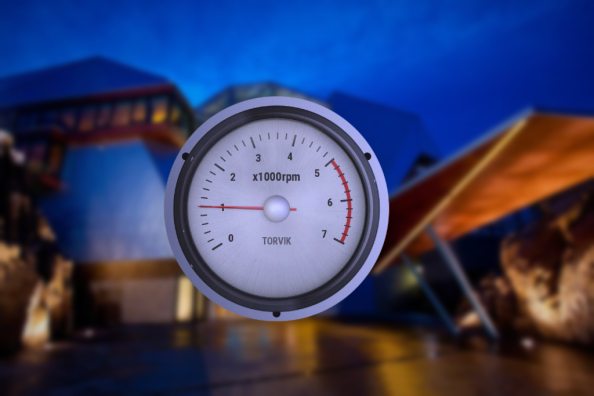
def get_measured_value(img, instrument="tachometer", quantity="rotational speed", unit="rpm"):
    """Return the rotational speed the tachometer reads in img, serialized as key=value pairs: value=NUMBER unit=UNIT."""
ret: value=1000 unit=rpm
